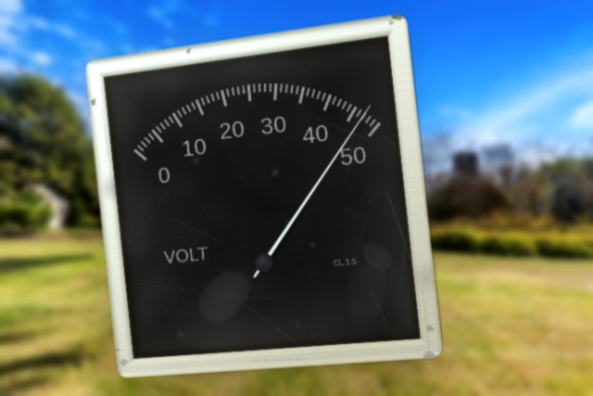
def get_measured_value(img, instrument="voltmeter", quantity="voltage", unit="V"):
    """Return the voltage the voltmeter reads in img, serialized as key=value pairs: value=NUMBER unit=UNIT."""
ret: value=47 unit=V
